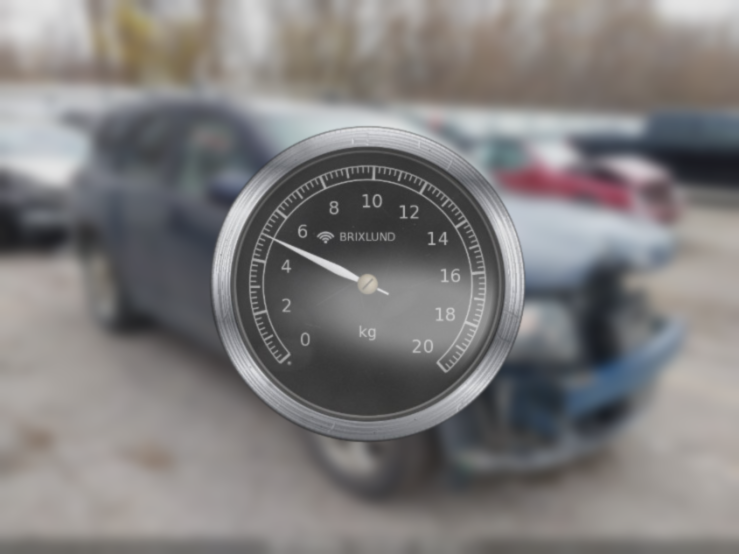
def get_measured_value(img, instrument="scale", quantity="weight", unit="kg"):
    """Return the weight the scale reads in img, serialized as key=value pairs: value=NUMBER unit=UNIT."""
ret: value=5 unit=kg
